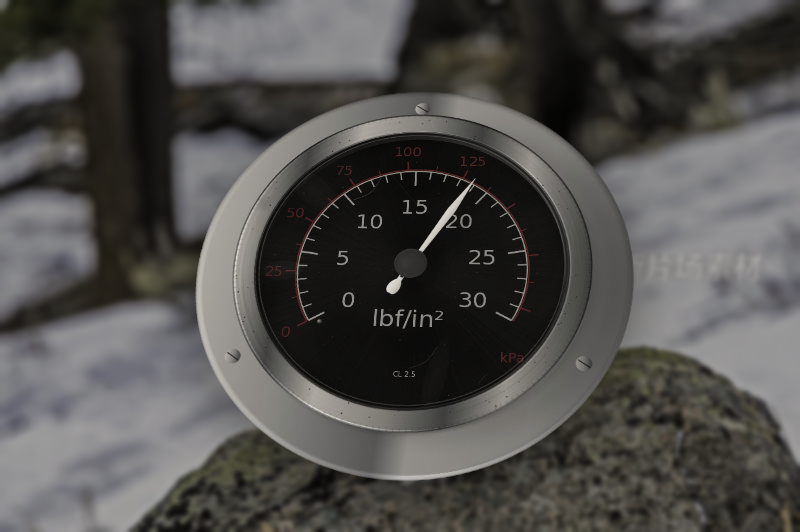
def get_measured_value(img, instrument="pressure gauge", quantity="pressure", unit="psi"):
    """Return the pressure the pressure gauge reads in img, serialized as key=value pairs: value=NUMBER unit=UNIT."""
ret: value=19 unit=psi
